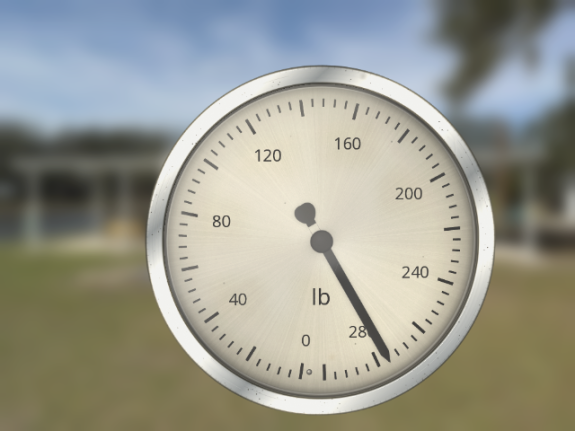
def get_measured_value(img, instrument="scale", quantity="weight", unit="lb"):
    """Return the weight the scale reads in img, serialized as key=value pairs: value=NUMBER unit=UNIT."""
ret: value=276 unit=lb
